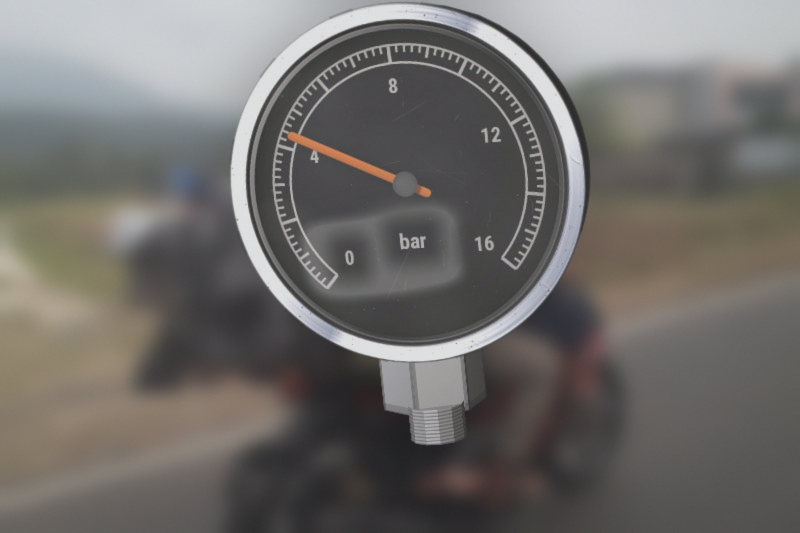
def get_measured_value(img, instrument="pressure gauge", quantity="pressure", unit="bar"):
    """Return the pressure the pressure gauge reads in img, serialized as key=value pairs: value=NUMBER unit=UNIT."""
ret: value=4.4 unit=bar
